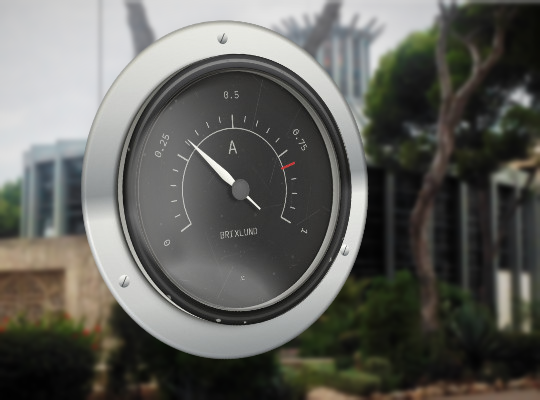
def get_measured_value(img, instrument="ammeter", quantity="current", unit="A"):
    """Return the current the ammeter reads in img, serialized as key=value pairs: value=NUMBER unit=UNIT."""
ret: value=0.3 unit=A
